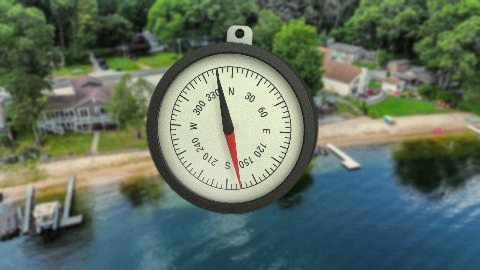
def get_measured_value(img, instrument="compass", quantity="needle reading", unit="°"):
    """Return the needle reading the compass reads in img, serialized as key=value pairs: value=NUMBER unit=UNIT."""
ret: value=165 unit=°
